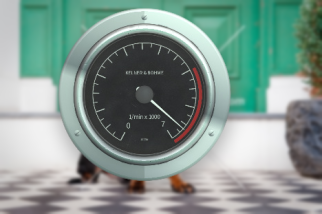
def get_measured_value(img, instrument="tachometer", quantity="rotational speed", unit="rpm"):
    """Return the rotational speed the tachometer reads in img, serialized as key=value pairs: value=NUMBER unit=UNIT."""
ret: value=6625 unit=rpm
